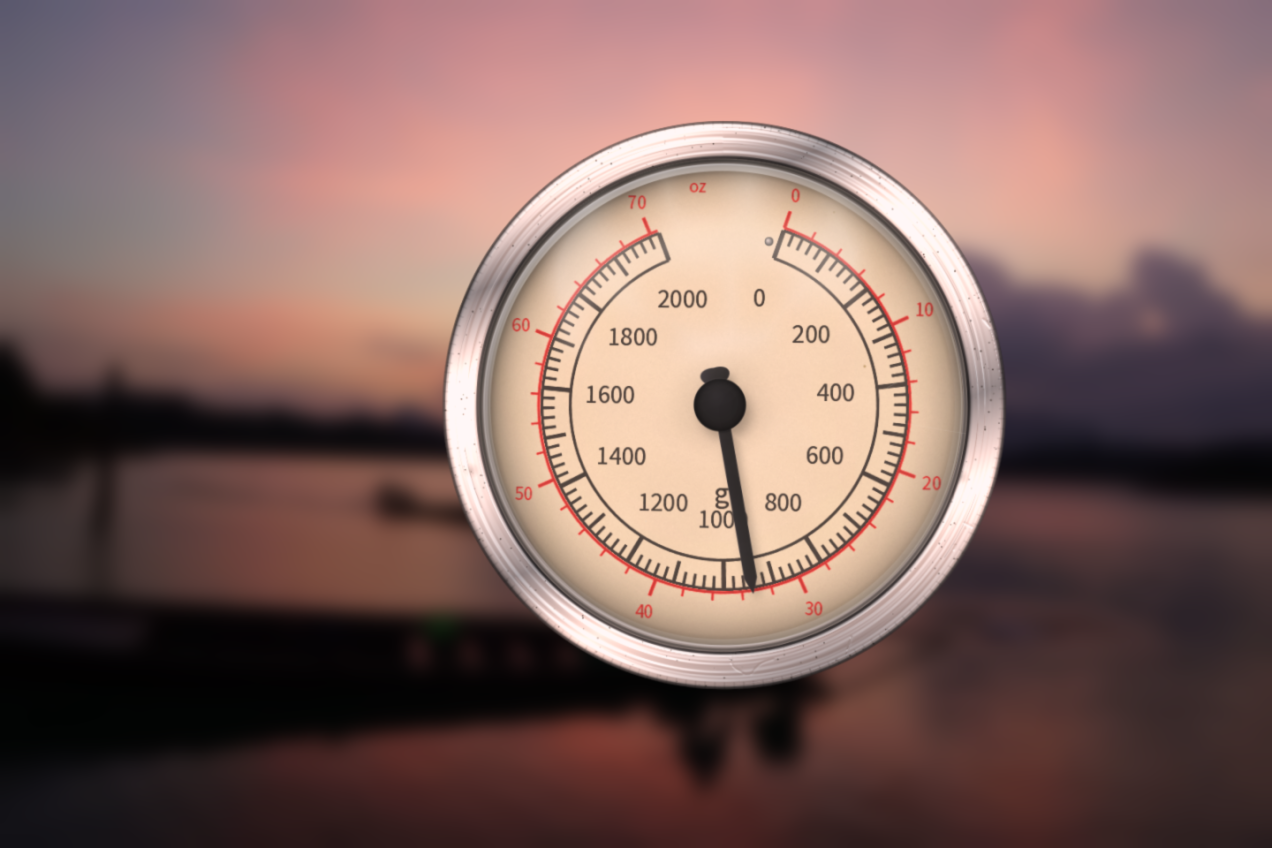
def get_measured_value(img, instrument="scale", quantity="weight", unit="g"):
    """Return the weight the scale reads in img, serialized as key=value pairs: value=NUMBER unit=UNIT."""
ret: value=940 unit=g
